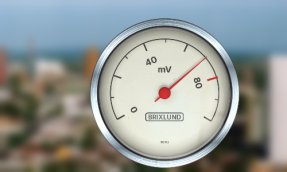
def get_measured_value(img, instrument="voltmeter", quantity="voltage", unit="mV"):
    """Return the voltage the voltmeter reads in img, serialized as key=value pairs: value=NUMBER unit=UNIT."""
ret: value=70 unit=mV
